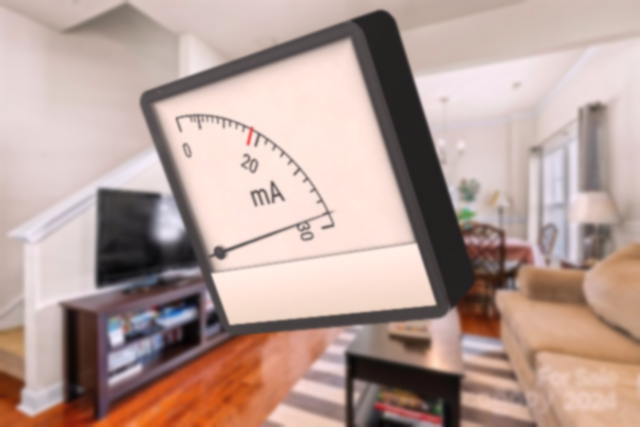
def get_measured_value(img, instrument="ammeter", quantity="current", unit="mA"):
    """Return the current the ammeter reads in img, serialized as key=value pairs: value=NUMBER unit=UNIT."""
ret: value=29 unit=mA
